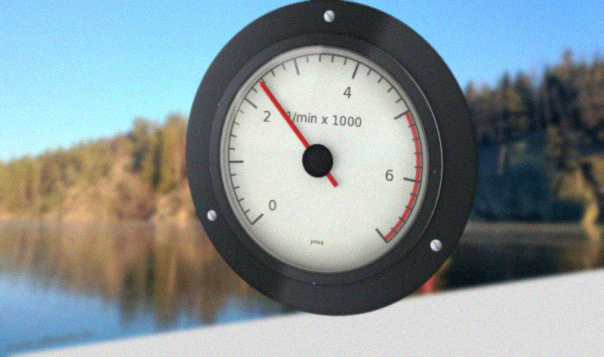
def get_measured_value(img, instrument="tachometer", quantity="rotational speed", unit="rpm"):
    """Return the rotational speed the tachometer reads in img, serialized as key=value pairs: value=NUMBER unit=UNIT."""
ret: value=2400 unit=rpm
